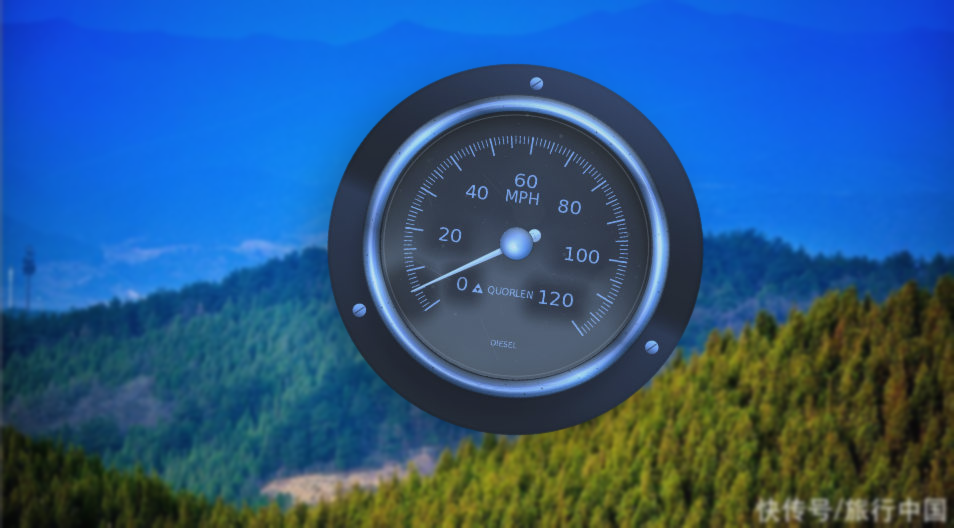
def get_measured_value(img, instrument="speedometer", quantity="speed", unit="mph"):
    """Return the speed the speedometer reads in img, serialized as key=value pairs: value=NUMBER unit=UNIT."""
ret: value=5 unit=mph
